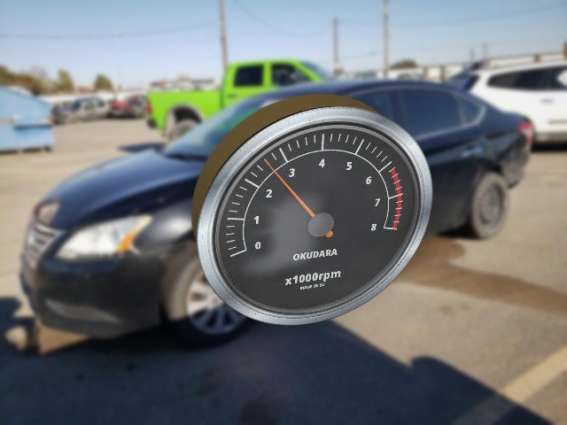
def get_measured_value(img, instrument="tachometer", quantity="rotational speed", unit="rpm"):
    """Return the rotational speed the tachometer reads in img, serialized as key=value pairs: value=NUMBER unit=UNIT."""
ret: value=2600 unit=rpm
